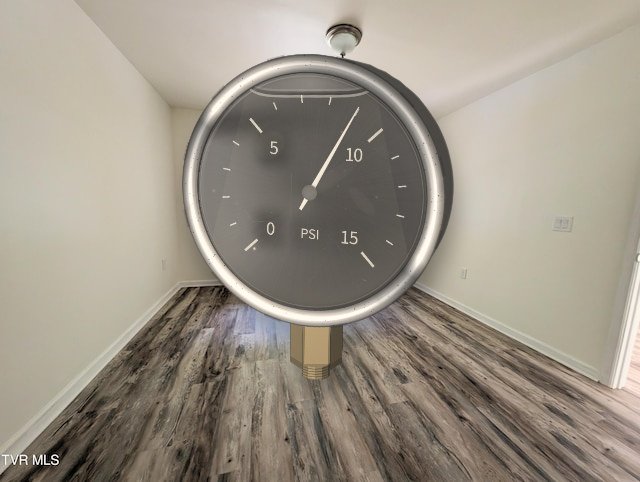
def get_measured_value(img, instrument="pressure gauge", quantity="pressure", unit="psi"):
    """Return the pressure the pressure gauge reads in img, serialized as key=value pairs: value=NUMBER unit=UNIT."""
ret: value=9 unit=psi
